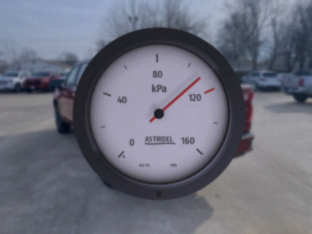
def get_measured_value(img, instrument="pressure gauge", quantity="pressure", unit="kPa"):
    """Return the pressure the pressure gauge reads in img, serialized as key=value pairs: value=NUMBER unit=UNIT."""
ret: value=110 unit=kPa
